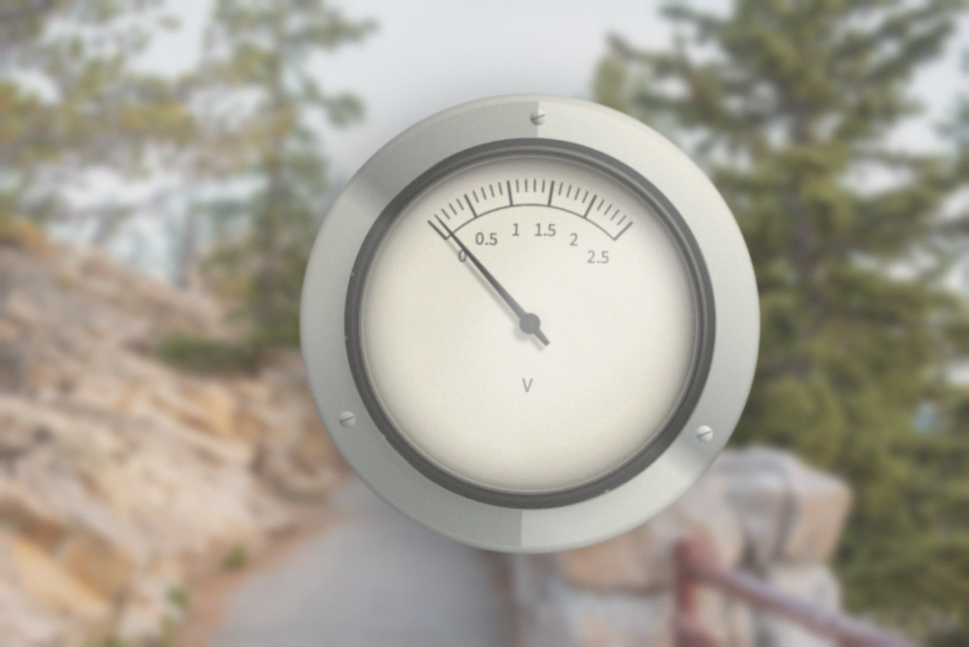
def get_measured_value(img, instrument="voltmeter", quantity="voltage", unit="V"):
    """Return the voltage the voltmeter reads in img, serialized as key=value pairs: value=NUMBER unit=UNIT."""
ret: value=0.1 unit=V
